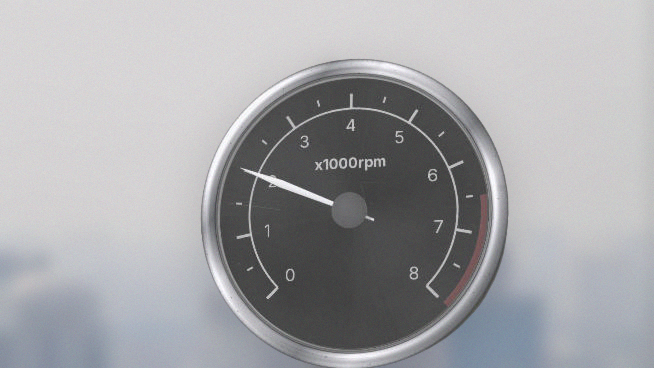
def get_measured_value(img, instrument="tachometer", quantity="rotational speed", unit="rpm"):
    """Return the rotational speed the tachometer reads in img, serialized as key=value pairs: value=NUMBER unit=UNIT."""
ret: value=2000 unit=rpm
